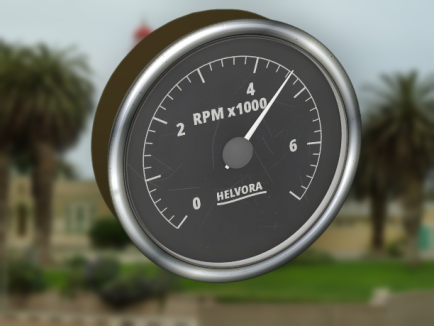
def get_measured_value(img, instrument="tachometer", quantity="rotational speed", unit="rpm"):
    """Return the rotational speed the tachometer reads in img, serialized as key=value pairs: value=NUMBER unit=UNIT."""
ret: value=4600 unit=rpm
